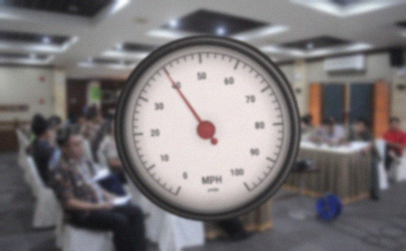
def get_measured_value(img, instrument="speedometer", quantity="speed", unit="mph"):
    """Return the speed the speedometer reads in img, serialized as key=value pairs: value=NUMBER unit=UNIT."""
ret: value=40 unit=mph
